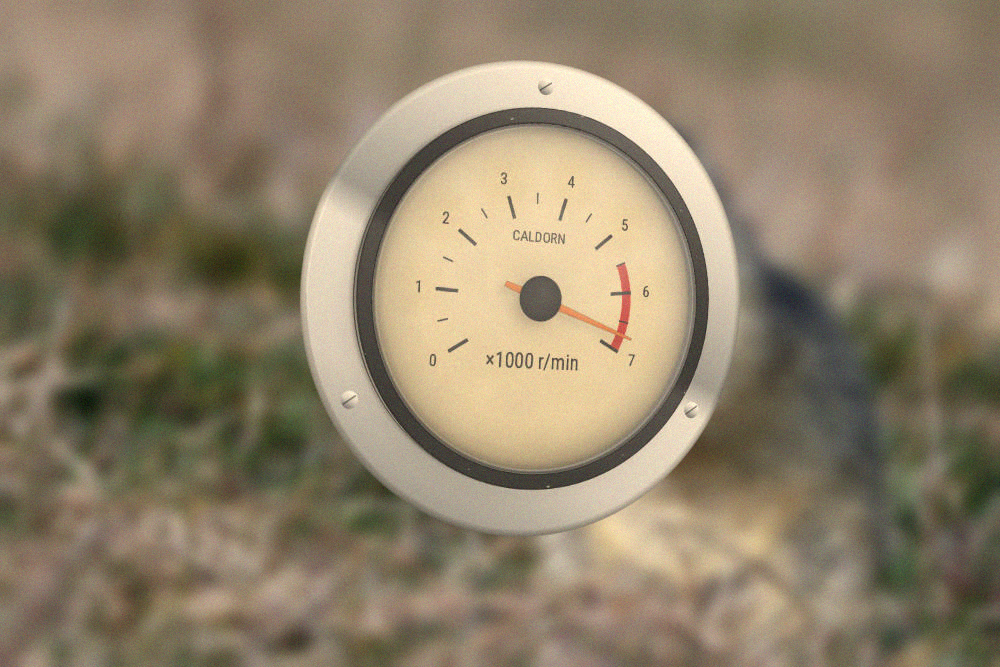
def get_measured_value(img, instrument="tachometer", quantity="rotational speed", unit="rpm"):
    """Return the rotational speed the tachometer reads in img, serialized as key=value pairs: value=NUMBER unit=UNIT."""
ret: value=6750 unit=rpm
